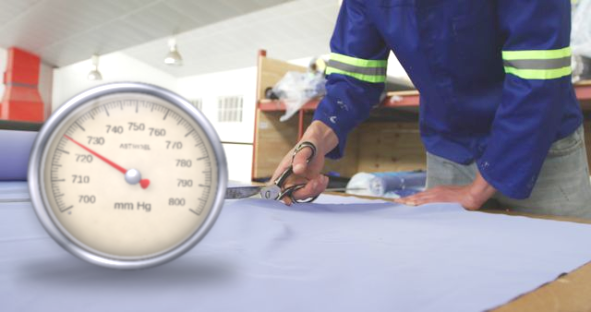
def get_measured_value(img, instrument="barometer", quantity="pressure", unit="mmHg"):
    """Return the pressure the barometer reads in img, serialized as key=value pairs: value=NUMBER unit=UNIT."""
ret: value=725 unit=mmHg
